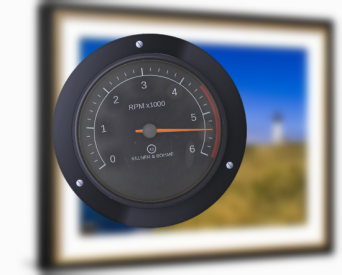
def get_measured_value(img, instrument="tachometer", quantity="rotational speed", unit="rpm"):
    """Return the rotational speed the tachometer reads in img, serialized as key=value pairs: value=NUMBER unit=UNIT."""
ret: value=5400 unit=rpm
